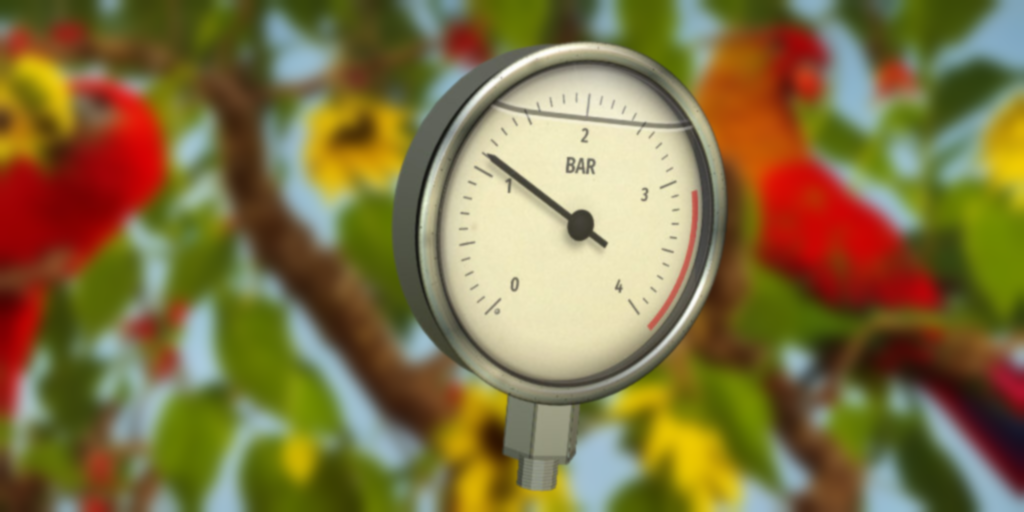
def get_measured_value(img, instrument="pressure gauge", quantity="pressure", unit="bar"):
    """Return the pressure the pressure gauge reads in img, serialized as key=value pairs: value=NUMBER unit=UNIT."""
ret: value=1.1 unit=bar
